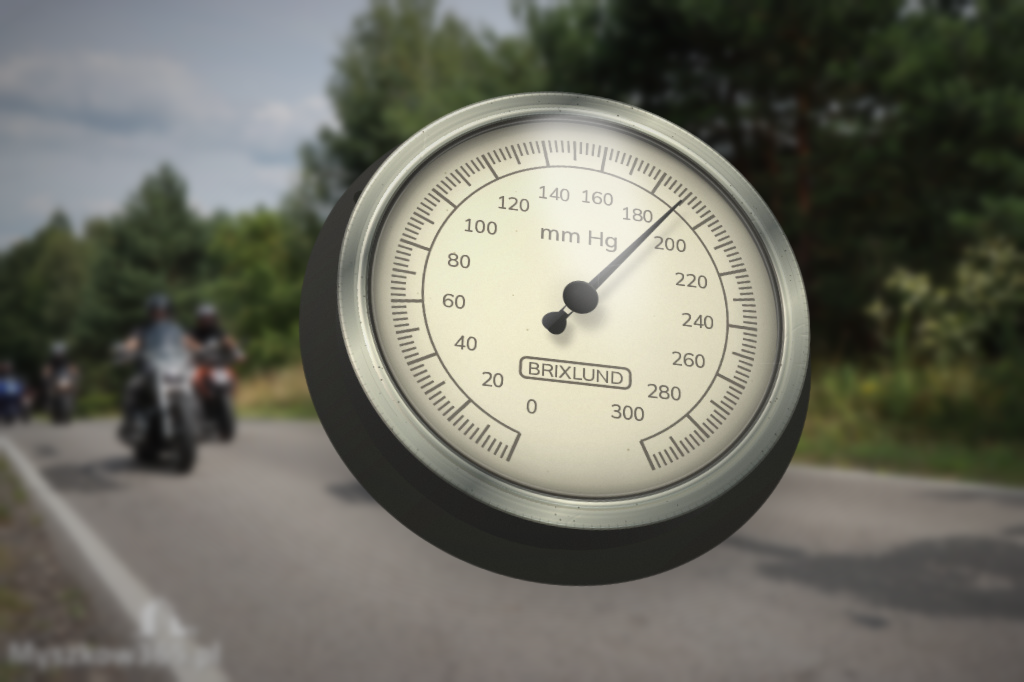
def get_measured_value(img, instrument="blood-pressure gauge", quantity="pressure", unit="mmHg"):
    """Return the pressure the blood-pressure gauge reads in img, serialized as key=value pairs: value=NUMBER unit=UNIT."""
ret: value=190 unit=mmHg
